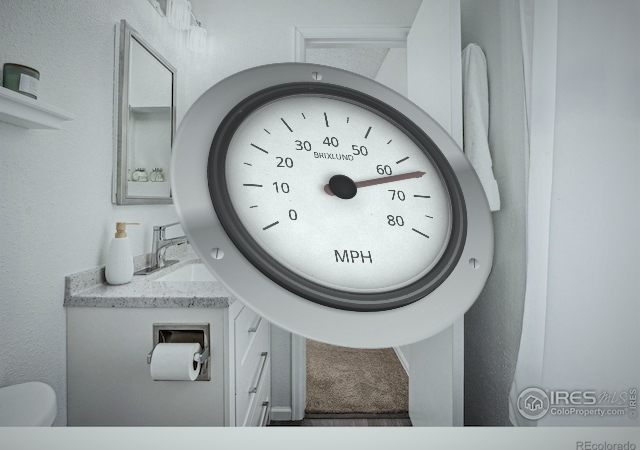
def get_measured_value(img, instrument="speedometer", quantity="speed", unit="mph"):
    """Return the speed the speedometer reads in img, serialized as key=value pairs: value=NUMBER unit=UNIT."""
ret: value=65 unit=mph
